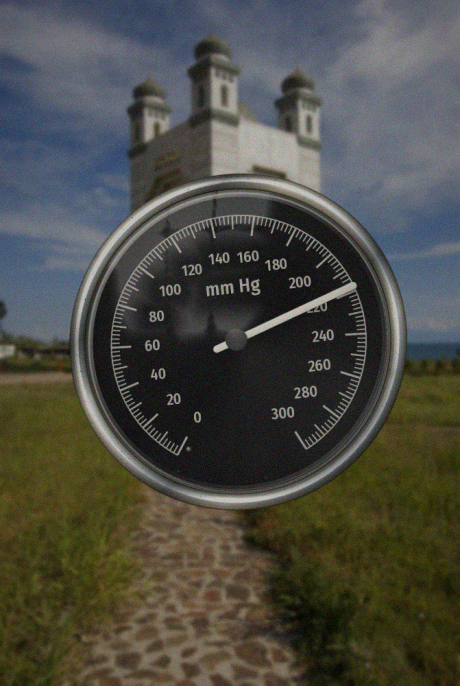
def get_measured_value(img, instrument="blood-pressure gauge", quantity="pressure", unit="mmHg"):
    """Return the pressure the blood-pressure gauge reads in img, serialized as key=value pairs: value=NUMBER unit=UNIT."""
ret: value=218 unit=mmHg
